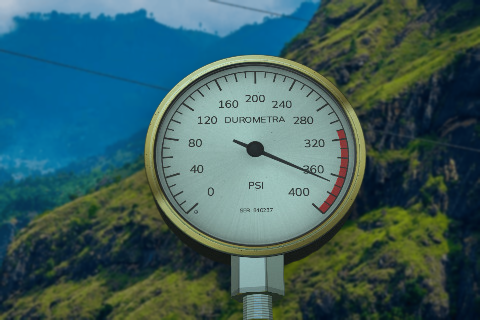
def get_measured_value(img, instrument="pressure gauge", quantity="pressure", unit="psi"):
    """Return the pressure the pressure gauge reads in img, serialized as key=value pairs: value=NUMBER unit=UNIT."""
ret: value=370 unit=psi
